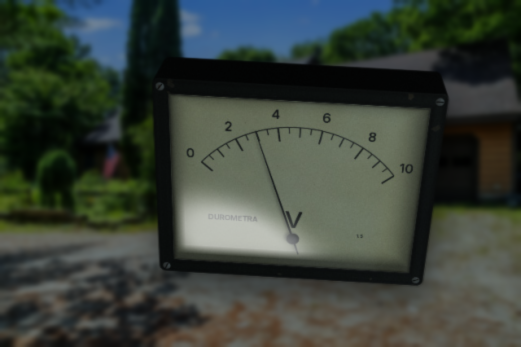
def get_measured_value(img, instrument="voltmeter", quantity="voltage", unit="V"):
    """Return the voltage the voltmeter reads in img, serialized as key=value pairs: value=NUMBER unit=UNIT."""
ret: value=3 unit=V
